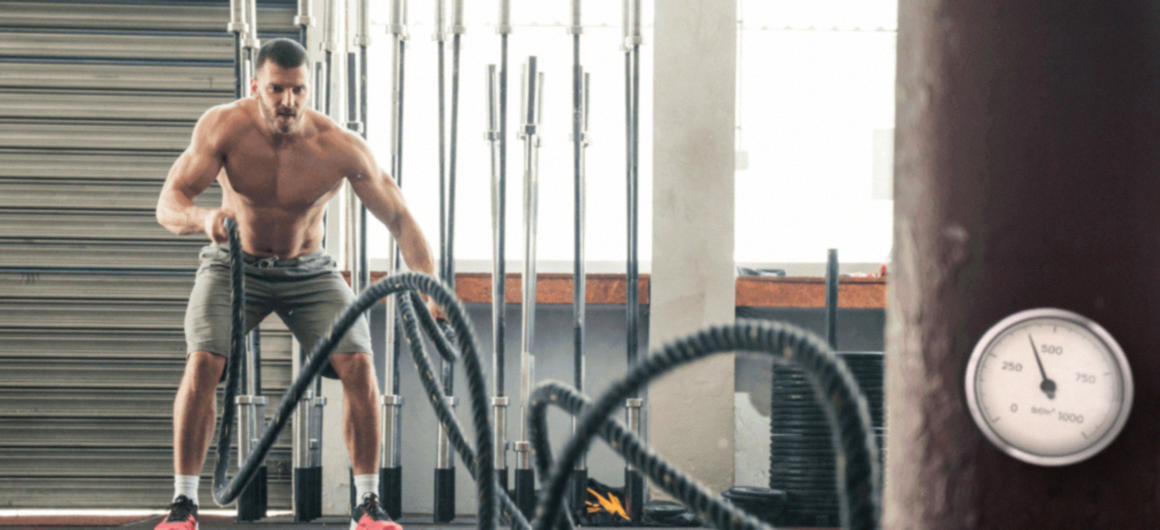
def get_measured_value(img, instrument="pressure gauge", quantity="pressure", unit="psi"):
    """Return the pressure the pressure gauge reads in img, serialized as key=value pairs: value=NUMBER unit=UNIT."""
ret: value=400 unit=psi
